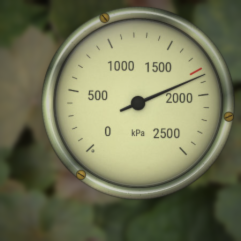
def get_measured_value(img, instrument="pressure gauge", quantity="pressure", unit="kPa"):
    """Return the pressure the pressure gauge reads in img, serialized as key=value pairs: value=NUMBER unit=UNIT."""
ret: value=1850 unit=kPa
